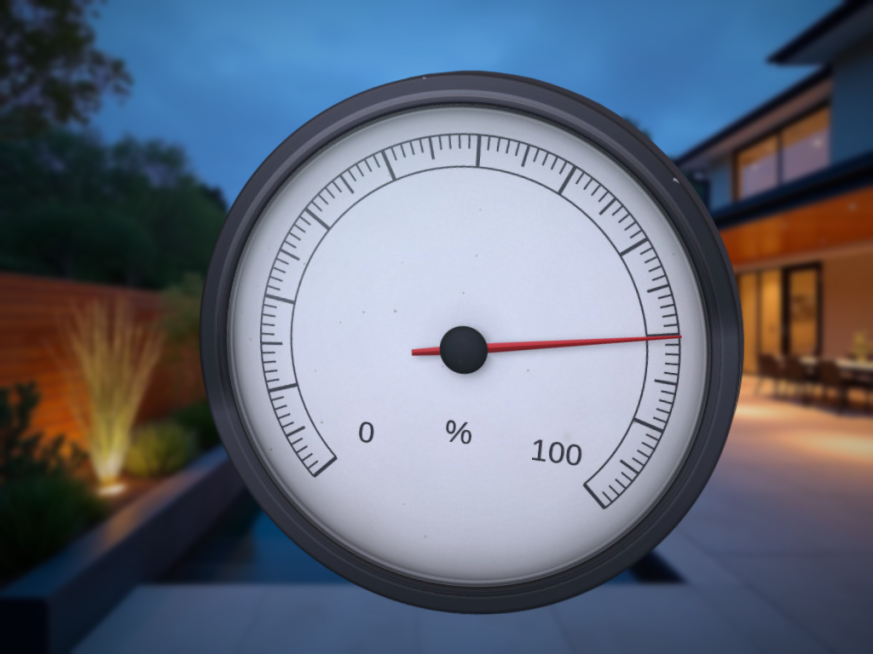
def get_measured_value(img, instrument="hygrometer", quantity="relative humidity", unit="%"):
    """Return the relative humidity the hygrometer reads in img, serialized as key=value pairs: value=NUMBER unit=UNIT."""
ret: value=80 unit=%
